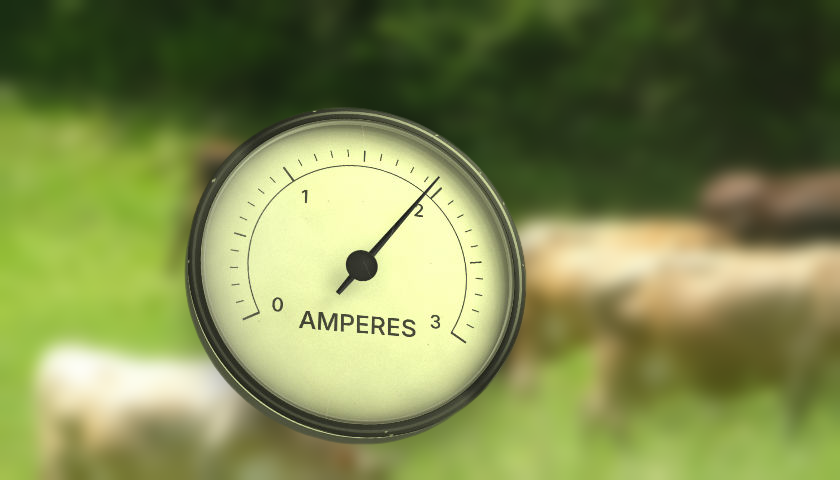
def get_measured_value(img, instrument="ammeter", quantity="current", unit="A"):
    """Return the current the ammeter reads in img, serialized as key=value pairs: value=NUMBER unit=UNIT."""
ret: value=1.95 unit=A
